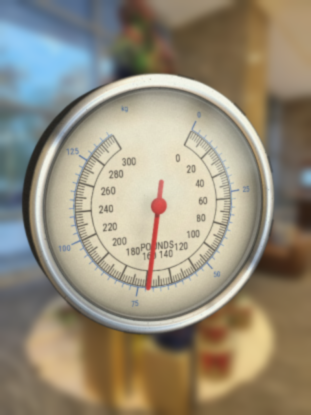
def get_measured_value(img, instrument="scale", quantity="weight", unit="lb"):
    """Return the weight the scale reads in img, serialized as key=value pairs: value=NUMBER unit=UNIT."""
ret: value=160 unit=lb
